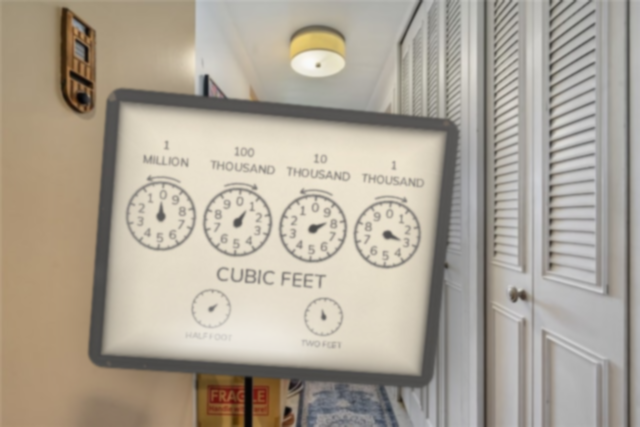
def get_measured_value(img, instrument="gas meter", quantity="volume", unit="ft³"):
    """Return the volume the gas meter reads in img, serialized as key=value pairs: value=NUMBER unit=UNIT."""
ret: value=8300 unit=ft³
